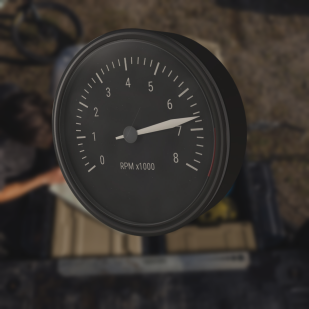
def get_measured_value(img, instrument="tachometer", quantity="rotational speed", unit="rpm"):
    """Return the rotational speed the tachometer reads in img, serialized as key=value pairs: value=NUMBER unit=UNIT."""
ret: value=6700 unit=rpm
